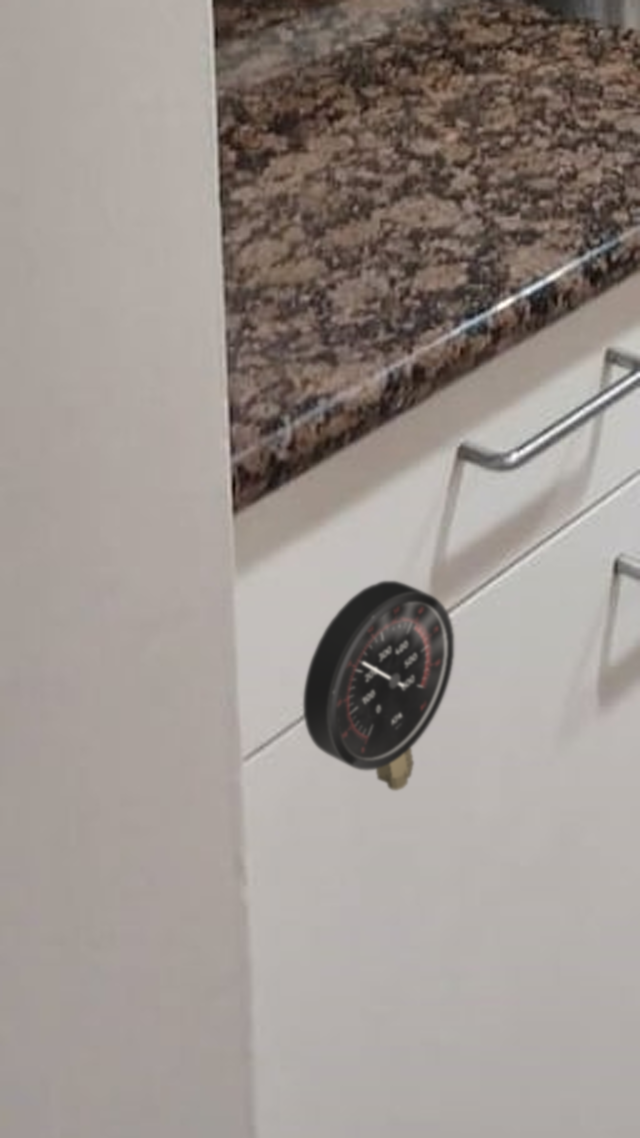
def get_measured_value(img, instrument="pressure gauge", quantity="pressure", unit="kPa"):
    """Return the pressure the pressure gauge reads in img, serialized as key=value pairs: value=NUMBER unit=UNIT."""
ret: value=220 unit=kPa
